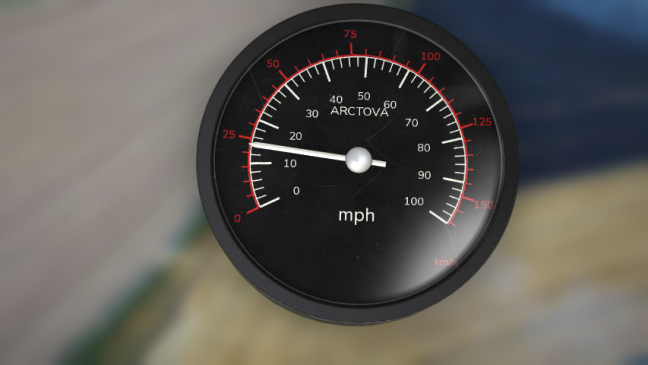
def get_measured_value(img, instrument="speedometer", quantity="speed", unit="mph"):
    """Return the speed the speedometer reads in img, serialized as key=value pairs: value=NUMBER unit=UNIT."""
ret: value=14 unit=mph
